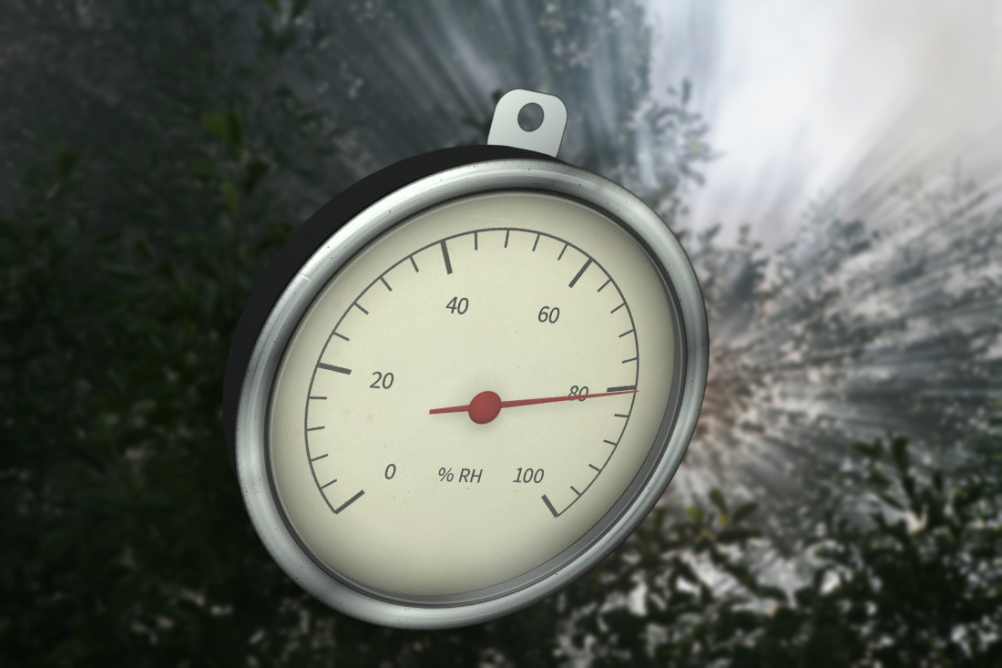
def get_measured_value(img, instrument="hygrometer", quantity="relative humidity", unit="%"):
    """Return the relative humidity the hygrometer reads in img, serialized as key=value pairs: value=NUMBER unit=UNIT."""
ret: value=80 unit=%
